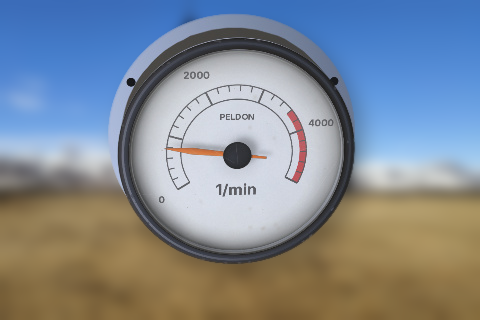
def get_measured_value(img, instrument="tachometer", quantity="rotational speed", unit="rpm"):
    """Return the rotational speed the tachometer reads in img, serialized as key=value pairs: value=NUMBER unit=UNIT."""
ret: value=800 unit=rpm
